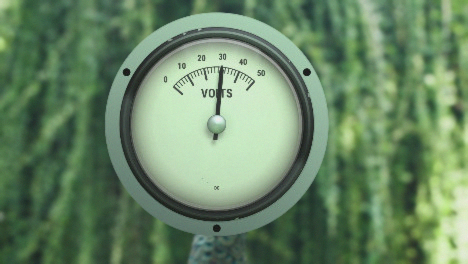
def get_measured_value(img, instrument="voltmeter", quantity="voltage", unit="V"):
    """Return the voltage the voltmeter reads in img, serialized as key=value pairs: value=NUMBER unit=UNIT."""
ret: value=30 unit=V
